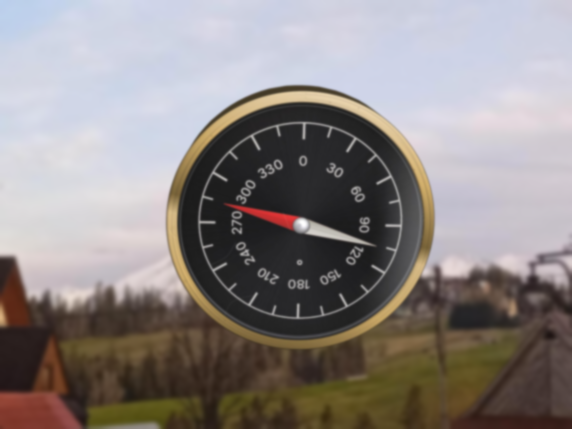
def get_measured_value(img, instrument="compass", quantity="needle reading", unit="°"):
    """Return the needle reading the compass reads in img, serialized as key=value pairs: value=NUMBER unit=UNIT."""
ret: value=285 unit=°
